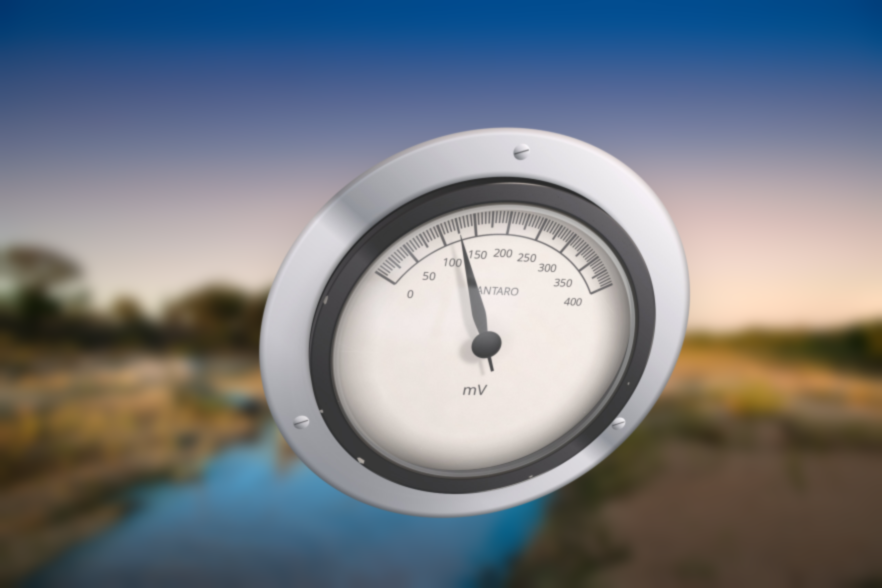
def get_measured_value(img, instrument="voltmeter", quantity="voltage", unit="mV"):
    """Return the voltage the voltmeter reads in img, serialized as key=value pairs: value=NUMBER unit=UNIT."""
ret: value=125 unit=mV
